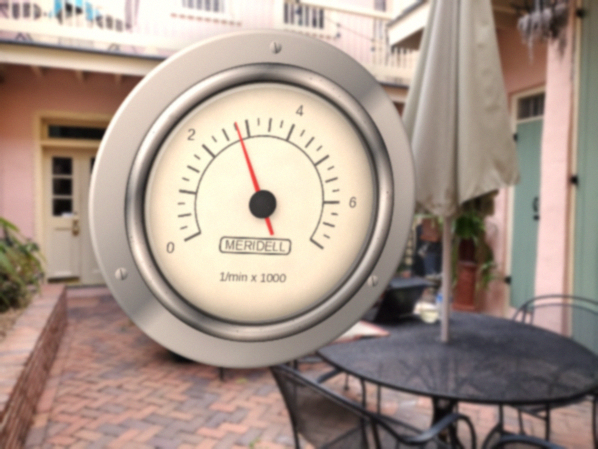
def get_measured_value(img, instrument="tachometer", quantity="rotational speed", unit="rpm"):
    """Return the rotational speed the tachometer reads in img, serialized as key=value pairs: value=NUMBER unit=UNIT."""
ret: value=2750 unit=rpm
